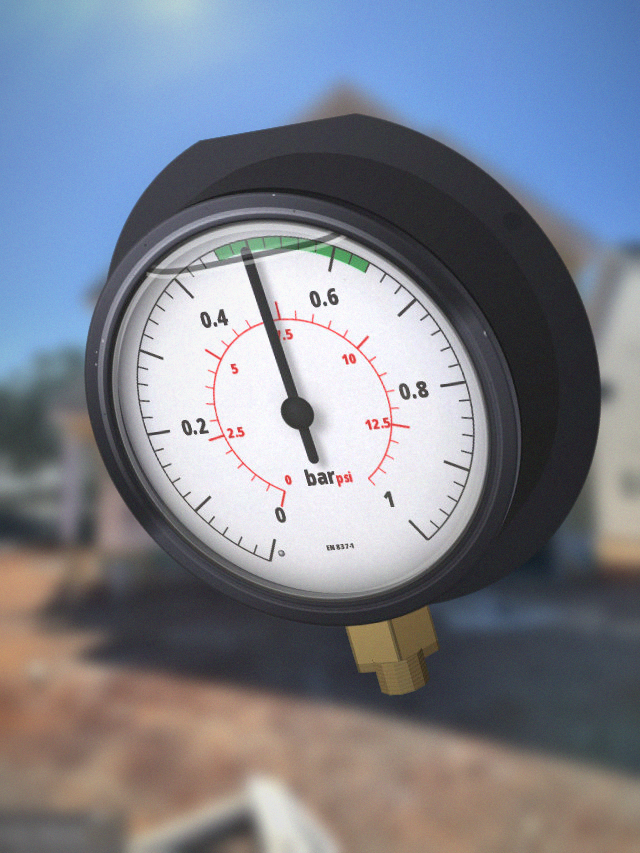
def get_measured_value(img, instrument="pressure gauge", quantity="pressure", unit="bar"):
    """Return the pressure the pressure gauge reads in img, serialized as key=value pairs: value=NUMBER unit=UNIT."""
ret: value=0.5 unit=bar
